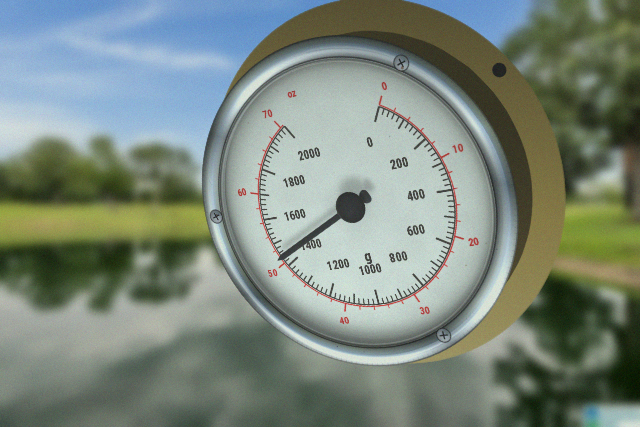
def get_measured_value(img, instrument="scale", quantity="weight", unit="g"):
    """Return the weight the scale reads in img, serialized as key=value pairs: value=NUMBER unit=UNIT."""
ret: value=1440 unit=g
